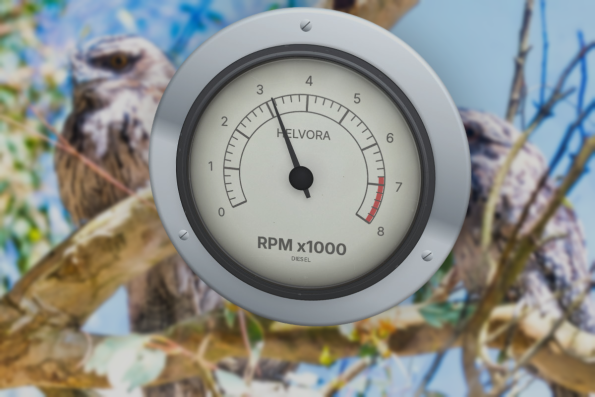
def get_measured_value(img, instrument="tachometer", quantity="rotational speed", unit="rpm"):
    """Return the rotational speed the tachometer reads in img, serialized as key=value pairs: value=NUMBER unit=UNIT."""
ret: value=3200 unit=rpm
